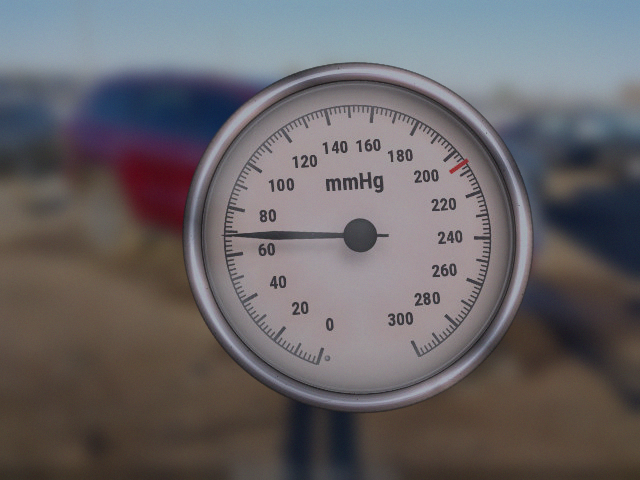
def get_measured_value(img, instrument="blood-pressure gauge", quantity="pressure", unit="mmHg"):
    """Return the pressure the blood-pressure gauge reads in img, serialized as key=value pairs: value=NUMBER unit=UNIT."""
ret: value=68 unit=mmHg
